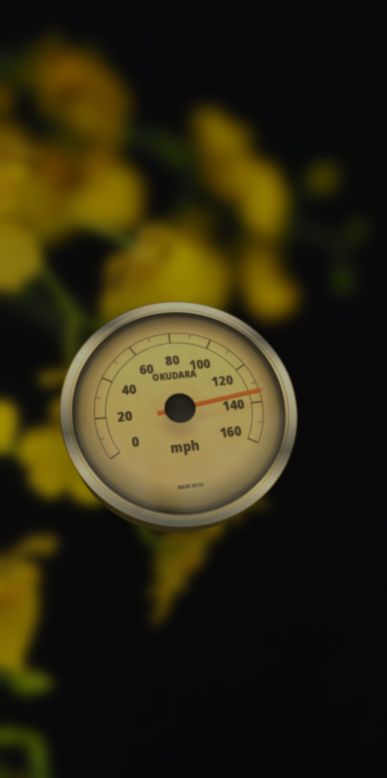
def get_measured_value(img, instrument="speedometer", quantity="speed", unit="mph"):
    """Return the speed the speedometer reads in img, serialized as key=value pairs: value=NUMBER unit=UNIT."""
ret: value=135 unit=mph
